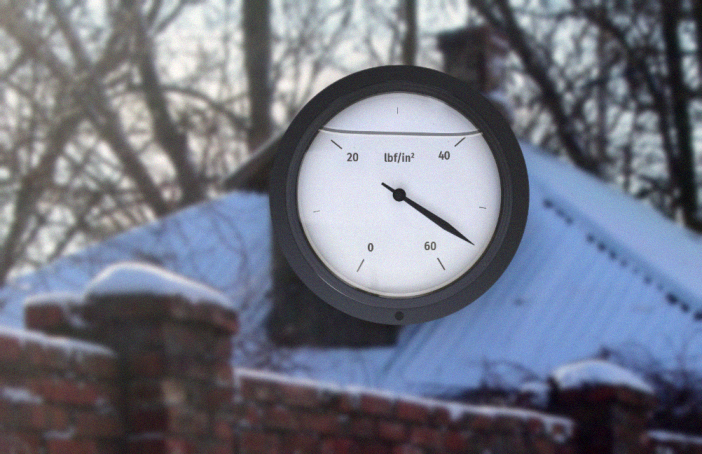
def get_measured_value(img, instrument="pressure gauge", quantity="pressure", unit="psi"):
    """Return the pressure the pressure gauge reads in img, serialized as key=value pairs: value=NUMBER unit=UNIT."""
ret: value=55 unit=psi
